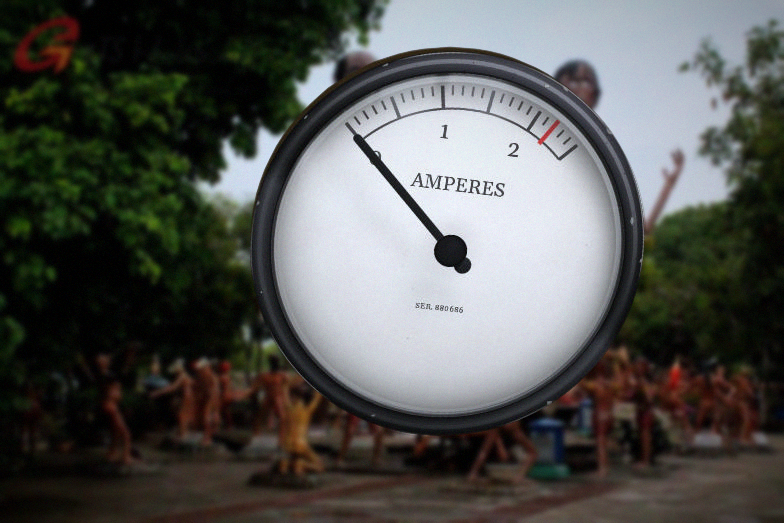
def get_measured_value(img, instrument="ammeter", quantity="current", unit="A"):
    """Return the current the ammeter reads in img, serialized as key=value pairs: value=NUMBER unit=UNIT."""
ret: value=0 unit=A
